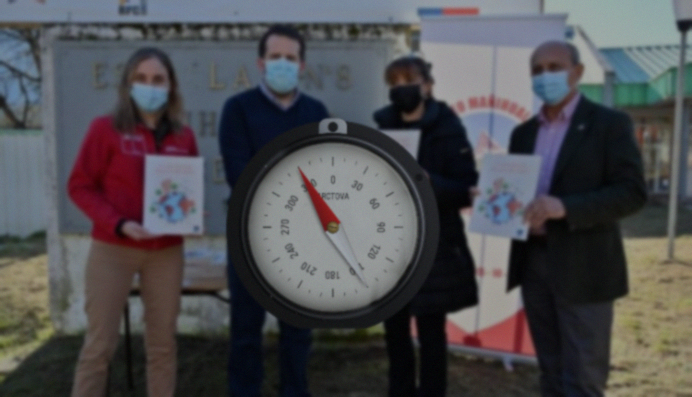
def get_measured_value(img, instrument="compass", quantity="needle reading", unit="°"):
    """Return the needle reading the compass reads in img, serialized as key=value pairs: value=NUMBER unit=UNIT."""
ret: value=330 unit=°
